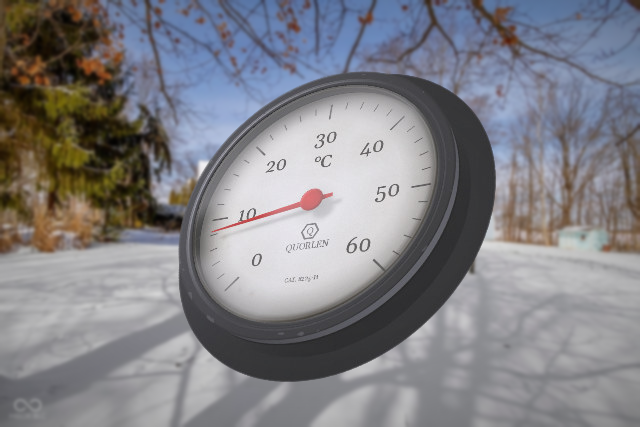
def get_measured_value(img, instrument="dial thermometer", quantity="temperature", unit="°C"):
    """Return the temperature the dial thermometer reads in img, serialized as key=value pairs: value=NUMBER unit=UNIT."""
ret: value=8 unit=°C
